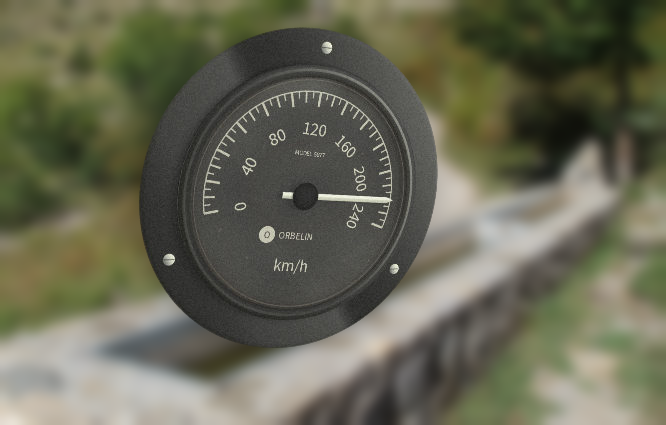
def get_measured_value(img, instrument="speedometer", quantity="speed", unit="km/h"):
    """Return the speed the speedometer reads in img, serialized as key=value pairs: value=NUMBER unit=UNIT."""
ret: value=220 unit=km/h
